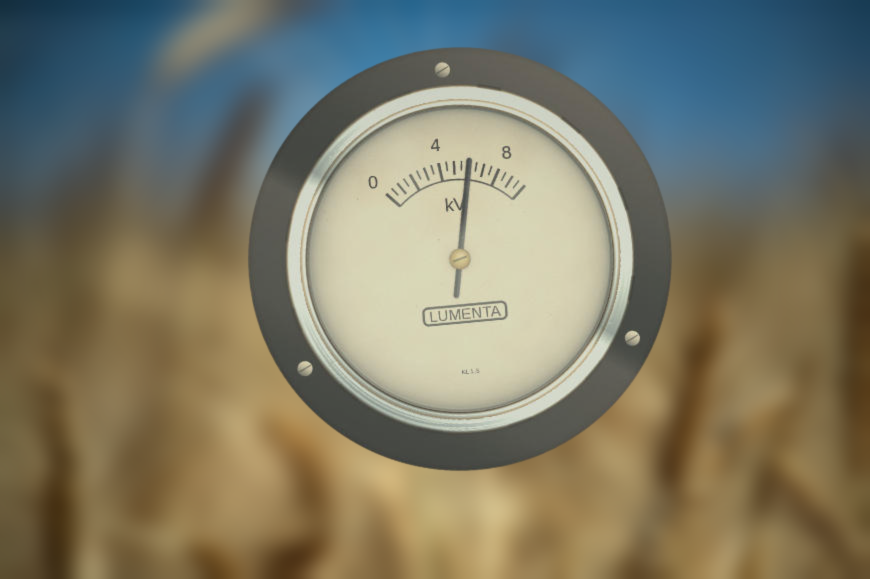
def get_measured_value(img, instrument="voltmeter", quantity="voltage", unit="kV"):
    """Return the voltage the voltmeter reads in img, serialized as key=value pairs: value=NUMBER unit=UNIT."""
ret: value=6 unit=kV
